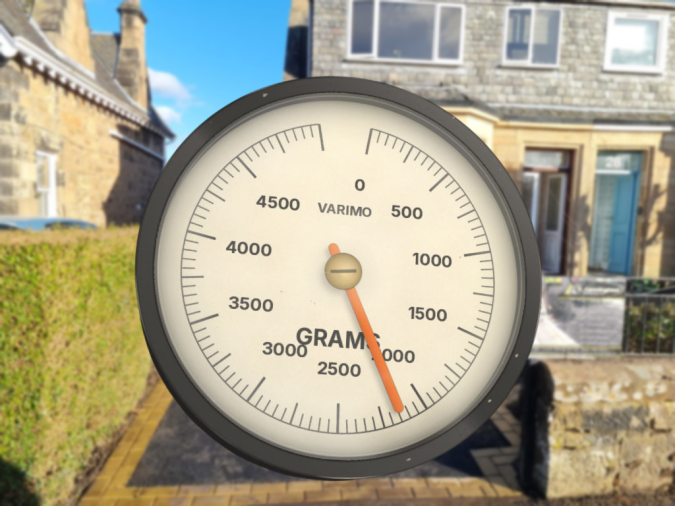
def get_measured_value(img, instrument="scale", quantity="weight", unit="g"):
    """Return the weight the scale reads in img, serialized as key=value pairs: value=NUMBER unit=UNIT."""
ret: value=2150 unit=g
